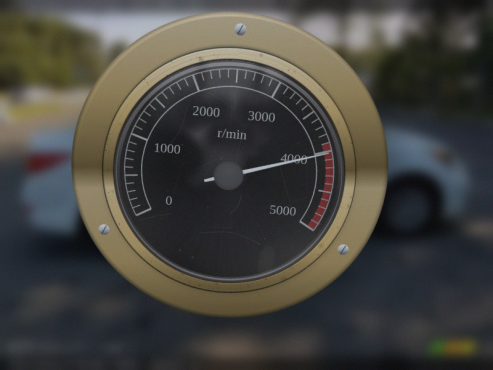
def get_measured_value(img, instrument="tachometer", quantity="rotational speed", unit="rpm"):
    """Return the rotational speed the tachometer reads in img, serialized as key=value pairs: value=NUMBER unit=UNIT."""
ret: value=4000 unit=rpm
